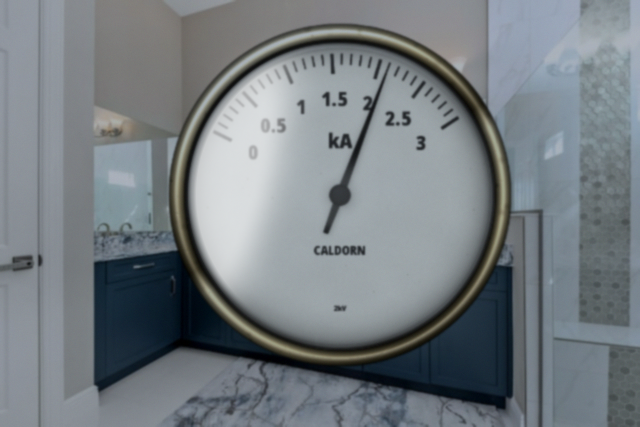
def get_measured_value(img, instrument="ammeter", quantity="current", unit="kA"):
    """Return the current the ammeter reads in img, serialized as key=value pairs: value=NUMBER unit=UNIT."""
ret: value=2.1 unit=kA
